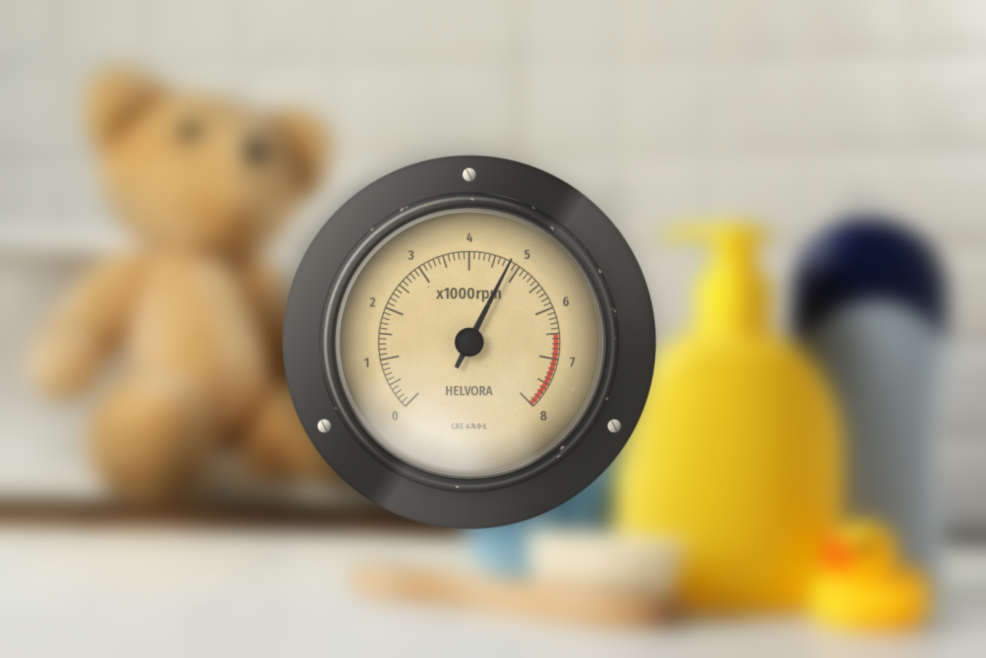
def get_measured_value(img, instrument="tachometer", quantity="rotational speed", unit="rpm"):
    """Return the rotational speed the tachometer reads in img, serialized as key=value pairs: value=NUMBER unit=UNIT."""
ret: value=4800 unit=rpm
